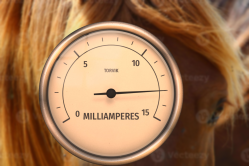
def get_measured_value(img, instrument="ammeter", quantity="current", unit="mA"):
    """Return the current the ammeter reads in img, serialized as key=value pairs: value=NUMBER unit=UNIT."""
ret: value=13 unit=mA
